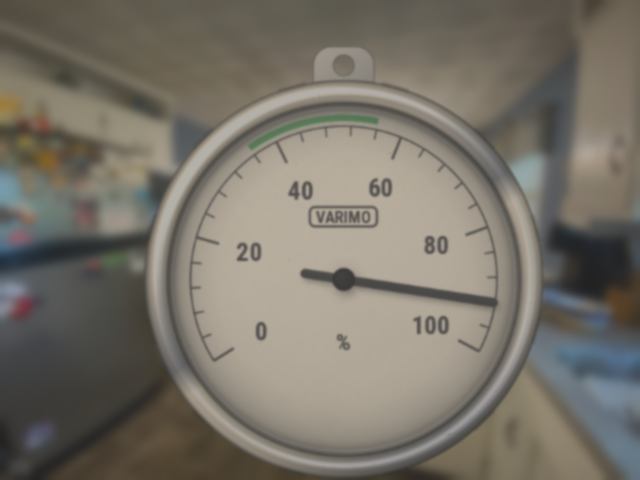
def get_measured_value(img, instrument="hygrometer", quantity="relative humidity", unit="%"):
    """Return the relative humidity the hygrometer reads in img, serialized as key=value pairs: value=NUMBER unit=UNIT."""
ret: value=92 unit=%
